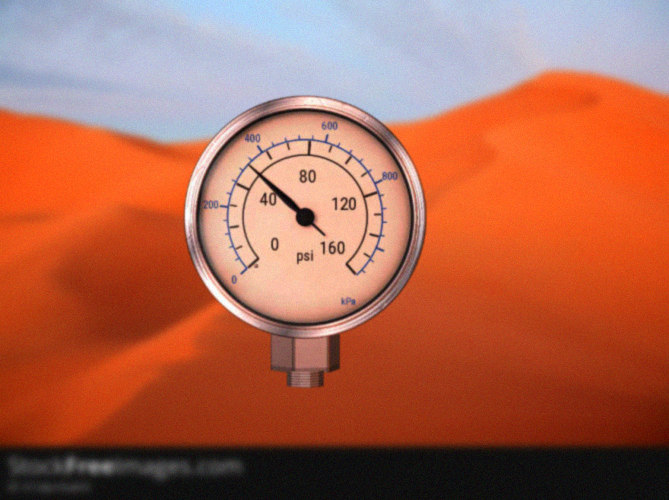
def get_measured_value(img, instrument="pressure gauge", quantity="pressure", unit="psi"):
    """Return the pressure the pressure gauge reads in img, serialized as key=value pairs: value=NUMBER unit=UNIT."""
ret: value=50 unit=psi
